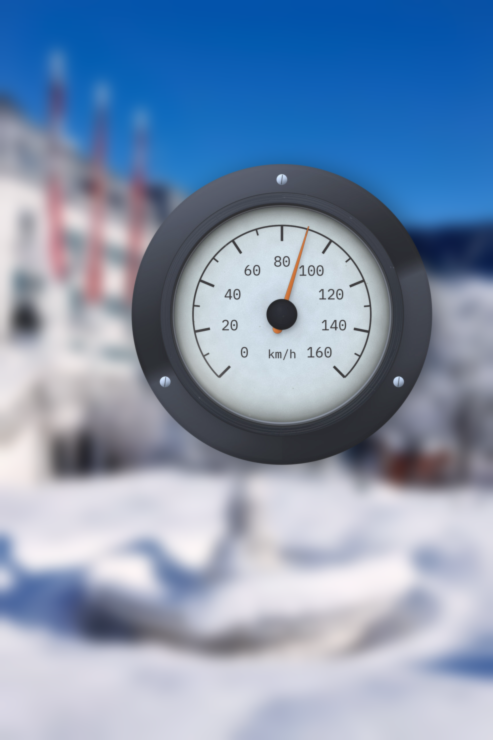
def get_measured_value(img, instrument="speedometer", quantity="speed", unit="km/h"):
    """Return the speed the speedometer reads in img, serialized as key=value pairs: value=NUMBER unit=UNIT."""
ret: value=90 unit=km/h
